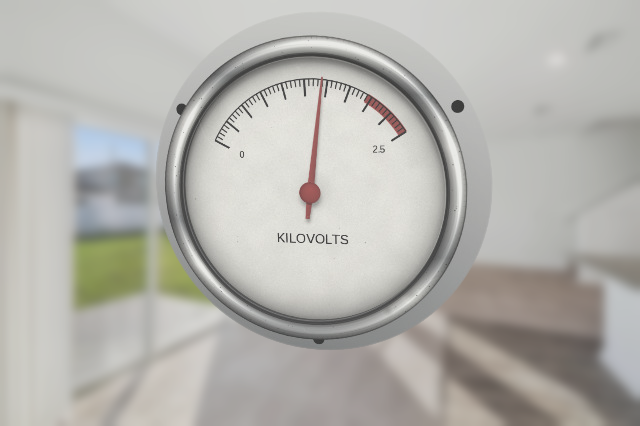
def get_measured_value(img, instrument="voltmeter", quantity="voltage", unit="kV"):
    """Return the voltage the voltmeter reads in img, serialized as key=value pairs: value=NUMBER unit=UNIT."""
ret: value=1.45 unit=kV
